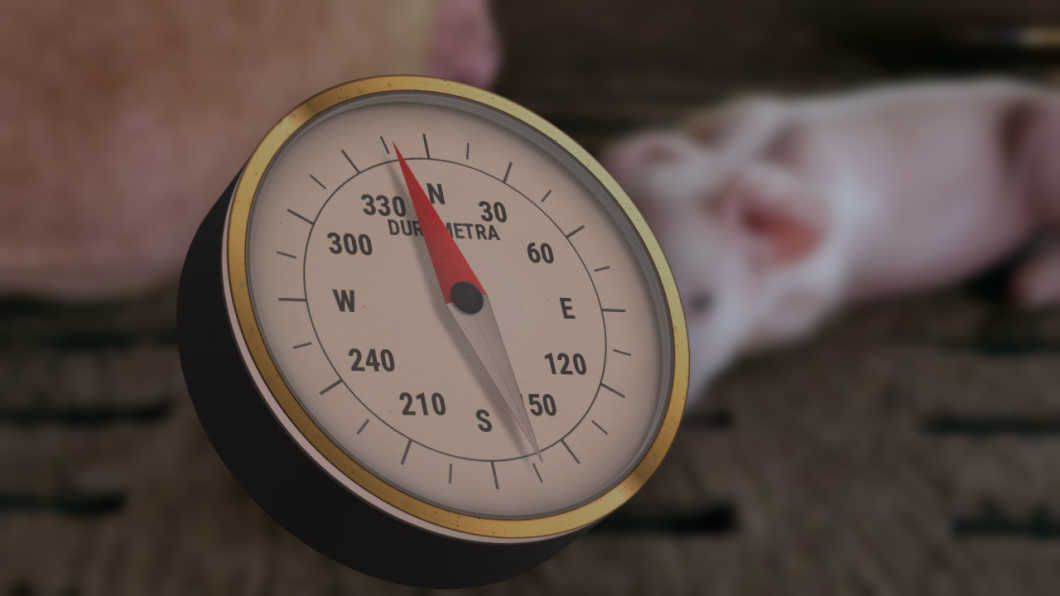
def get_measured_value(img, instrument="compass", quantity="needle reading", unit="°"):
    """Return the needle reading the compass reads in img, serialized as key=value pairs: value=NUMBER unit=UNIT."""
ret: value=345 unit=°
